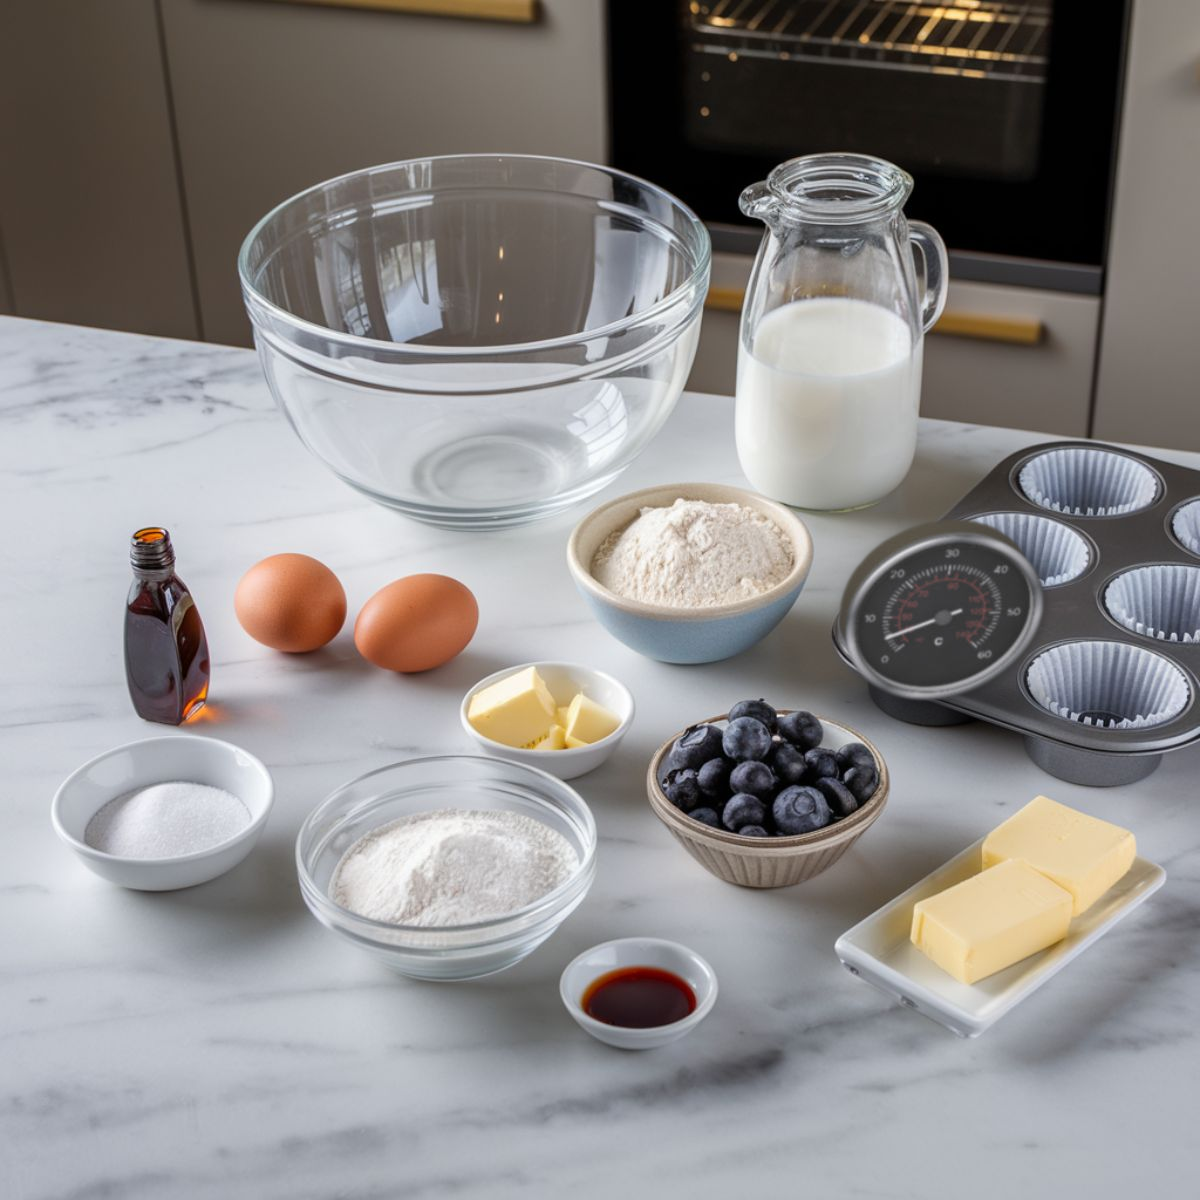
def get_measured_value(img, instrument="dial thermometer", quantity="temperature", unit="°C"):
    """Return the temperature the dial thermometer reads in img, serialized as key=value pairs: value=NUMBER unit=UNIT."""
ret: value=5 unit=°C
